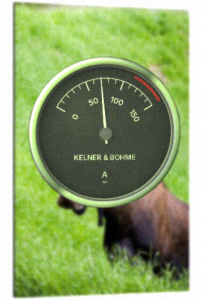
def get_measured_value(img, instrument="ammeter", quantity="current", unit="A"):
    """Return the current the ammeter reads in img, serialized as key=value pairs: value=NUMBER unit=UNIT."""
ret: value=70 unit=A
